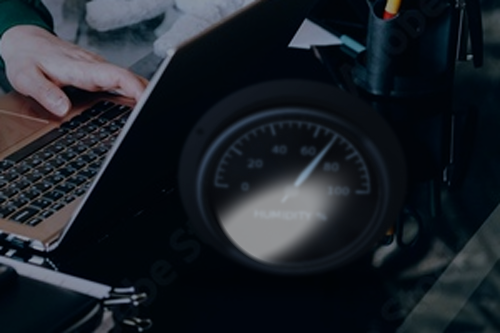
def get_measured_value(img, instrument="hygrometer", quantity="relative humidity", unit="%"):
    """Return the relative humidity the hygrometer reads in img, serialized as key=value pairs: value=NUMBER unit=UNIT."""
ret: value=68 unit=%
